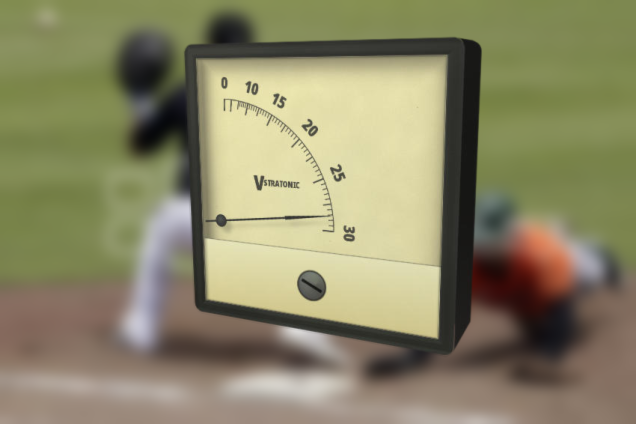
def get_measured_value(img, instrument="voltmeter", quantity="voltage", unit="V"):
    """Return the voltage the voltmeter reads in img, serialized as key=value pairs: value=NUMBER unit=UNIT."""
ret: value=28.5 unit=V
